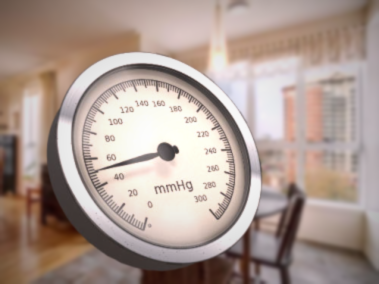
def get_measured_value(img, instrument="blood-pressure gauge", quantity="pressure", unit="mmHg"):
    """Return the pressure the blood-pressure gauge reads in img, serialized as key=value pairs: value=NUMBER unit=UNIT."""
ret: value=50 unit=mmHg
